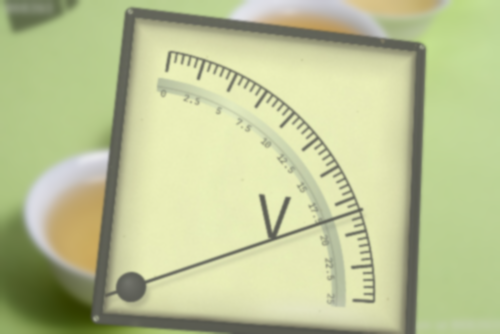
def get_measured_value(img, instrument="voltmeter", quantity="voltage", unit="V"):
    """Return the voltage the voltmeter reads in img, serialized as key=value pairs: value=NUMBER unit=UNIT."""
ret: value=18.5 unit=V
